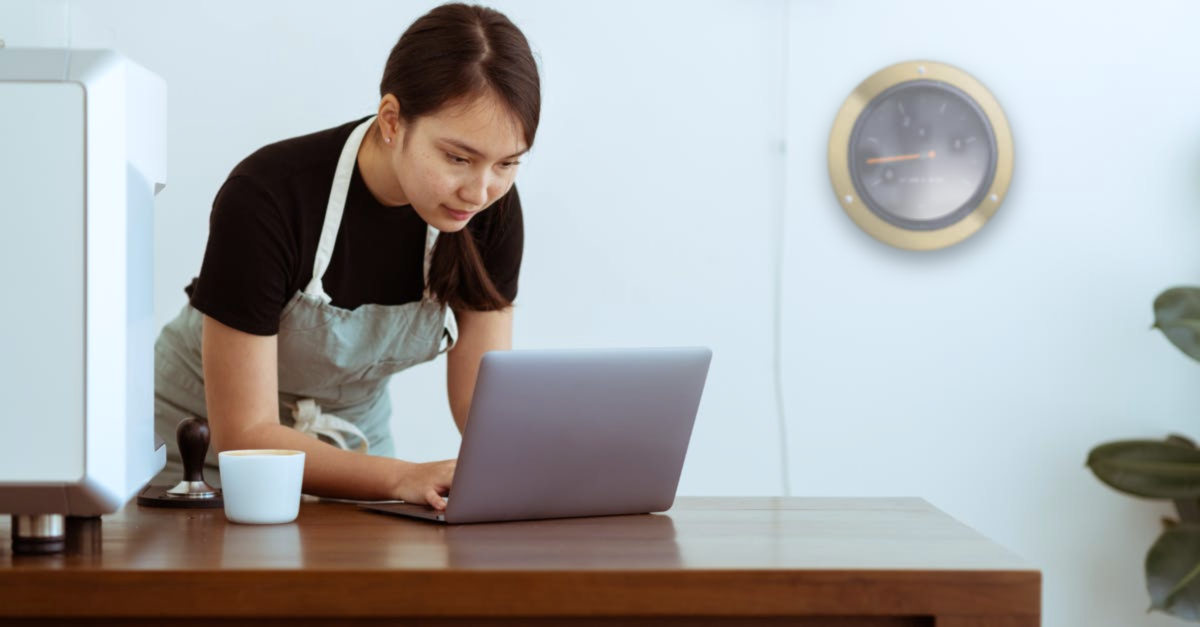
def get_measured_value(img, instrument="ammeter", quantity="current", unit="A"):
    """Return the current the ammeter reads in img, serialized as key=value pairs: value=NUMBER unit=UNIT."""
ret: value=0.5 unit=A
